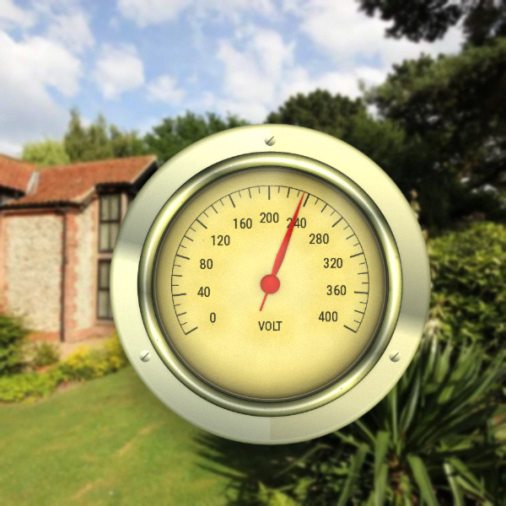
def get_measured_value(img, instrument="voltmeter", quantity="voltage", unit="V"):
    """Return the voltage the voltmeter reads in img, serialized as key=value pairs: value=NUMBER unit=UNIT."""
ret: value=235 unit=V
